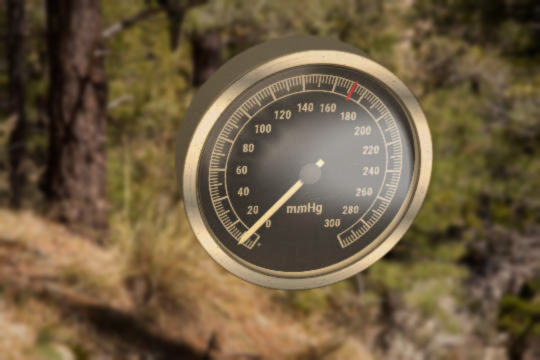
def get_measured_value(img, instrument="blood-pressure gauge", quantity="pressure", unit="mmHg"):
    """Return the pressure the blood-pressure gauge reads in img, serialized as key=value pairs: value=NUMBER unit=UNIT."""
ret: value=10 unit=mmHg
